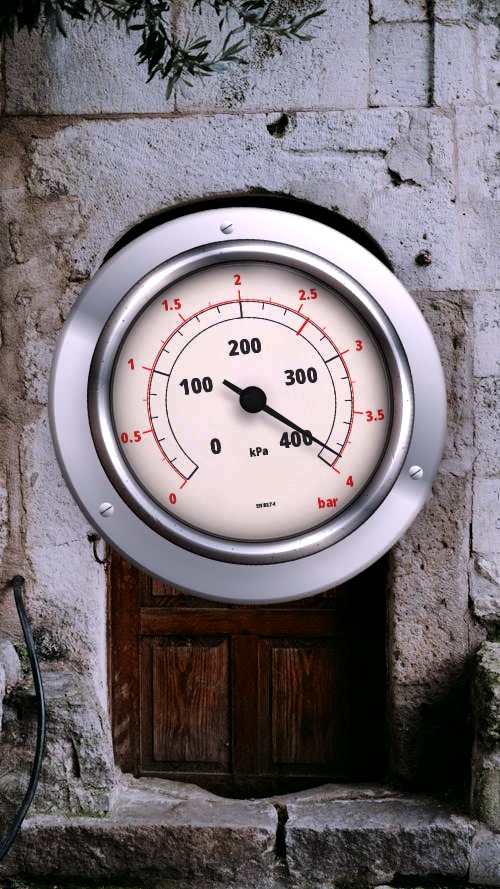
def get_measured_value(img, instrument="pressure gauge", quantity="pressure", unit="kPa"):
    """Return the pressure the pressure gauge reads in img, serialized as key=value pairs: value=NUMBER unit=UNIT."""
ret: value=390 unit=kPa
